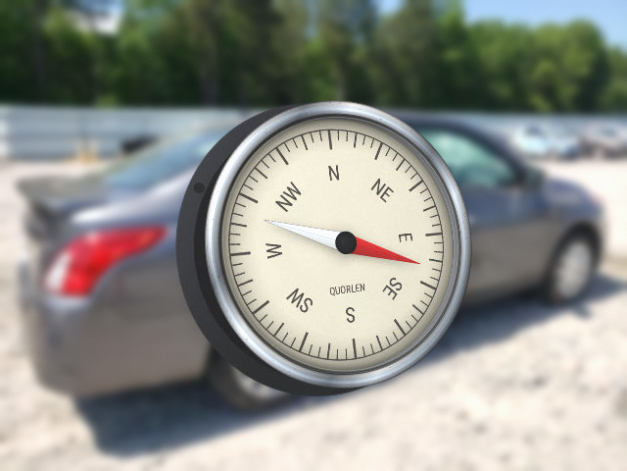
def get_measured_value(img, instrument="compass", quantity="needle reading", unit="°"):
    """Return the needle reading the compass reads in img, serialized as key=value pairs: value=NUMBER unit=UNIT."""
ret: value=110 unit=°
